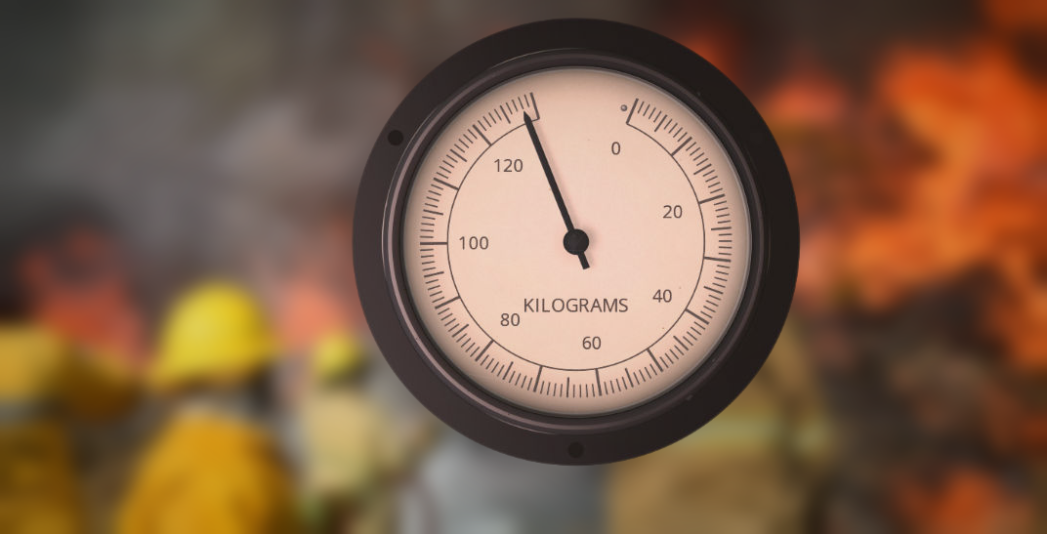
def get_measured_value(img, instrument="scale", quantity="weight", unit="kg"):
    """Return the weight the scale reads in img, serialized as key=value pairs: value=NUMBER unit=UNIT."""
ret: value=128 unit=kg
